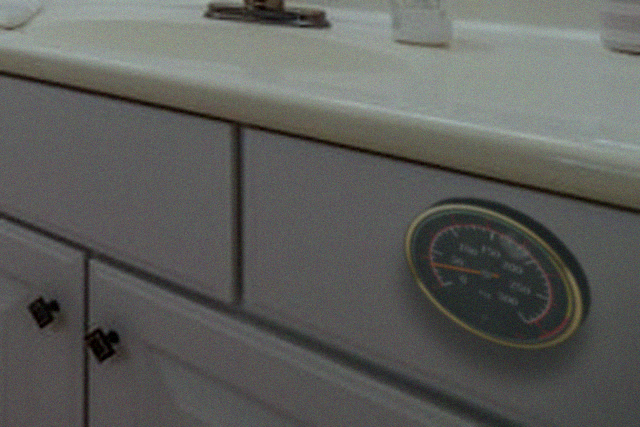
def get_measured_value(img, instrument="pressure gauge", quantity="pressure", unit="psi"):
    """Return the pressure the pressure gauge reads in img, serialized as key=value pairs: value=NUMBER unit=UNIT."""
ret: value=30 unit=psi
